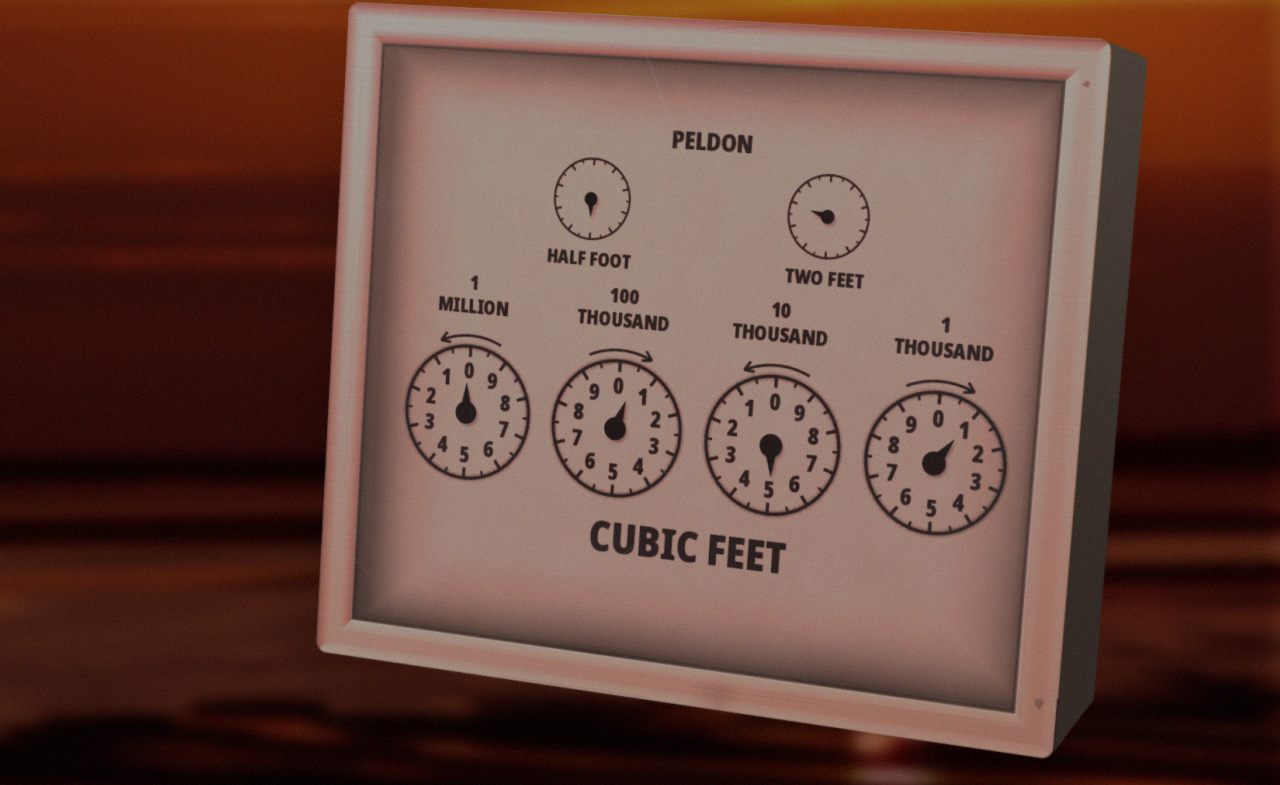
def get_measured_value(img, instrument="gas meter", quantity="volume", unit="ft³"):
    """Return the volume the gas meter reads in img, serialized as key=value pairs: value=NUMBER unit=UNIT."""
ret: value=5100 unit=ft³
